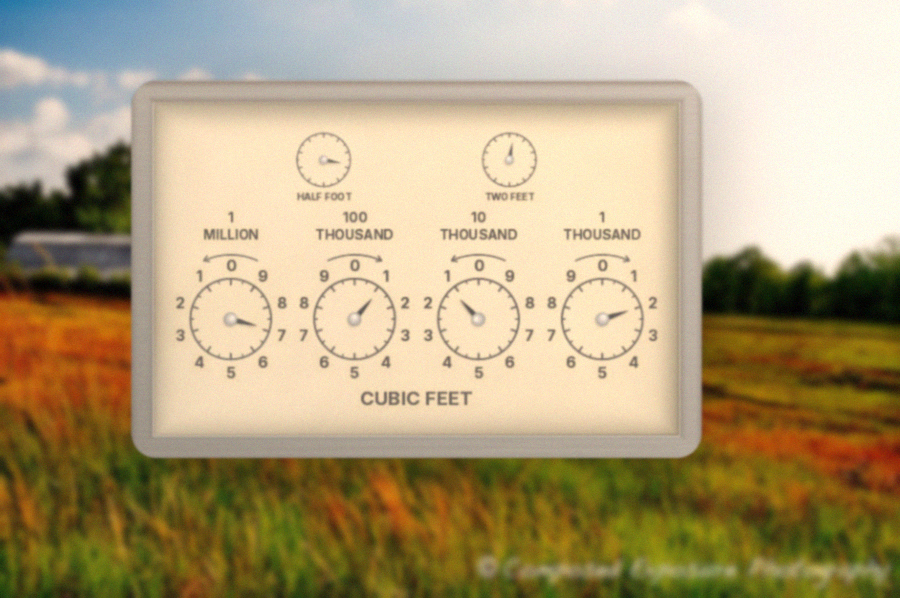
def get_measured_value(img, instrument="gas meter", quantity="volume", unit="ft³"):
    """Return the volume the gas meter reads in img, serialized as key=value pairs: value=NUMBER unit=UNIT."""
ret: value=711200 unit=ft³
